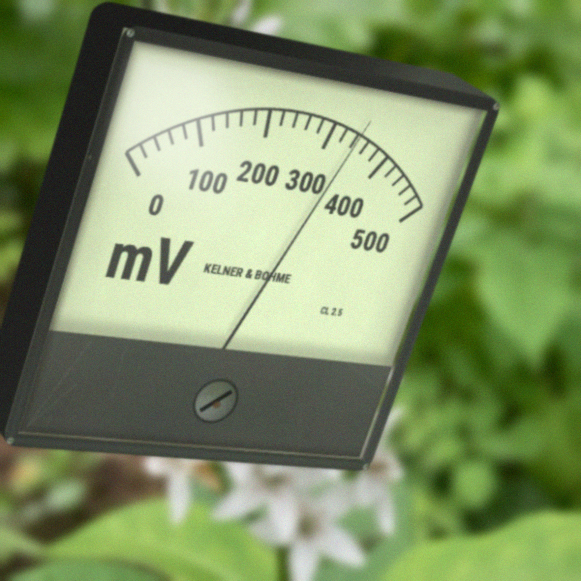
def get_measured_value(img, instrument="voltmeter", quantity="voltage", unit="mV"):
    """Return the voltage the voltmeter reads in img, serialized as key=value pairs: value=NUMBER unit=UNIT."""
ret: value=340 unit=mV
